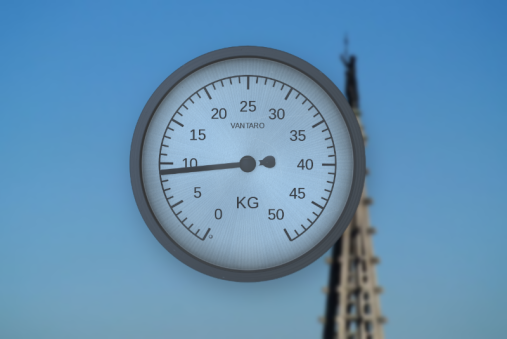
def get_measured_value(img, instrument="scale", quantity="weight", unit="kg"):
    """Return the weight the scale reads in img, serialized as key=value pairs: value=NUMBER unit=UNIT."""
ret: value=9 unit=kg
